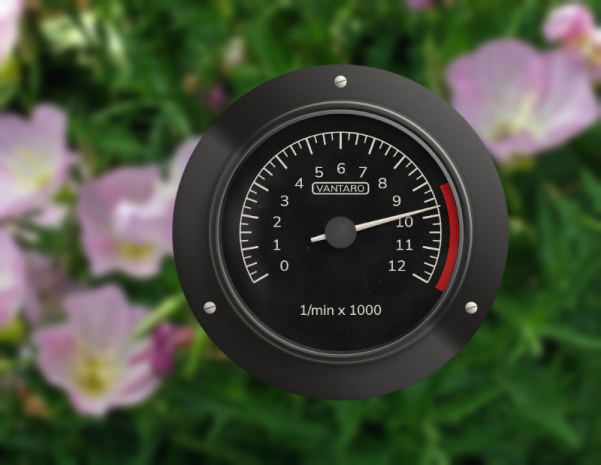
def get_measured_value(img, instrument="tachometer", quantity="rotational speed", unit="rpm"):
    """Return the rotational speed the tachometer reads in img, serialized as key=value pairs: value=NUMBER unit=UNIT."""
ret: value=9750 unit=rpm
